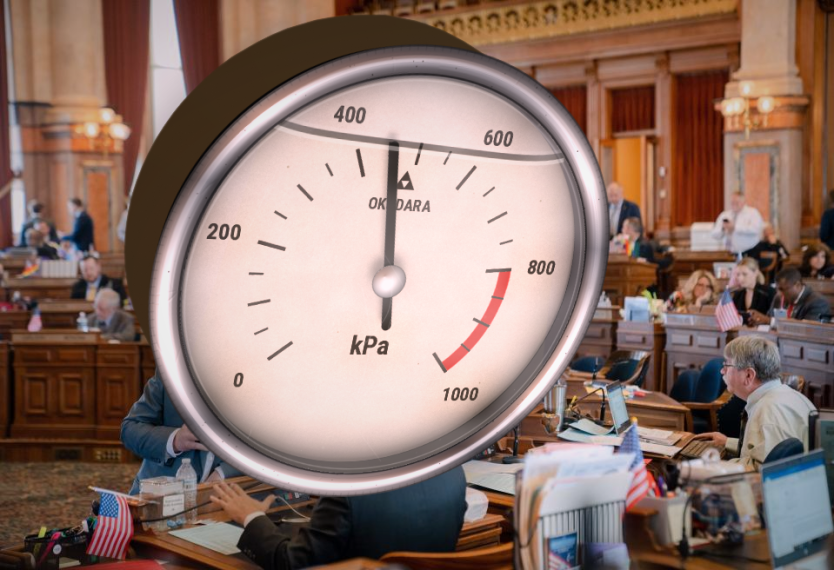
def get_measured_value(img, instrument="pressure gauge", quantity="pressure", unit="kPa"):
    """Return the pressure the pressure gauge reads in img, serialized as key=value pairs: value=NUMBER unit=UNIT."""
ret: value=450 unit=kPa
